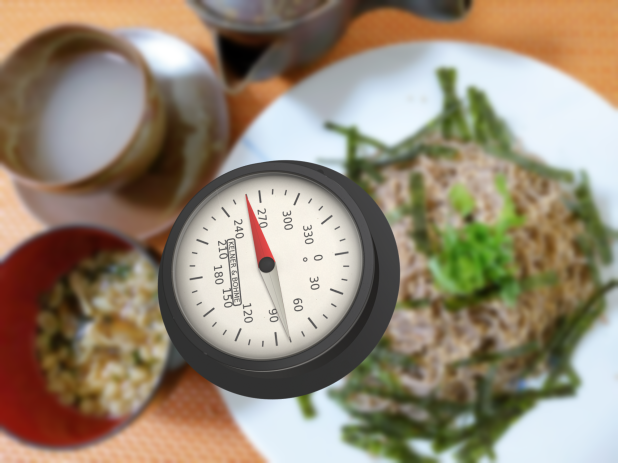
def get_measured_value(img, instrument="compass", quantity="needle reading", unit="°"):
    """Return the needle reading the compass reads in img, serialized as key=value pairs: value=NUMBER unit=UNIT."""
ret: value=260 unit=°
